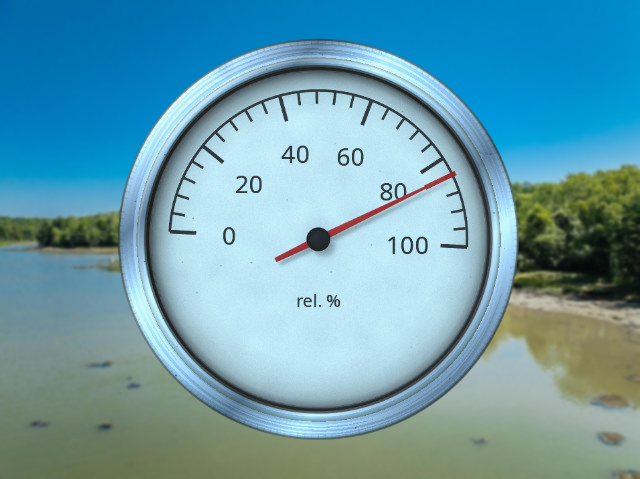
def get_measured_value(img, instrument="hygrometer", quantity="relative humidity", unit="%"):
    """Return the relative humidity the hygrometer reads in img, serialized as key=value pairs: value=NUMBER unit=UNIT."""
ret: value=84 unit=%
